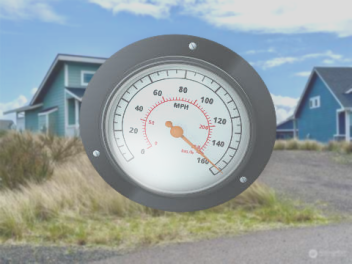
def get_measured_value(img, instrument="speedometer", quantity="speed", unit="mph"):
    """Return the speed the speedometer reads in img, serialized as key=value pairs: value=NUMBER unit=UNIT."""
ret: value=155 unit=mph
